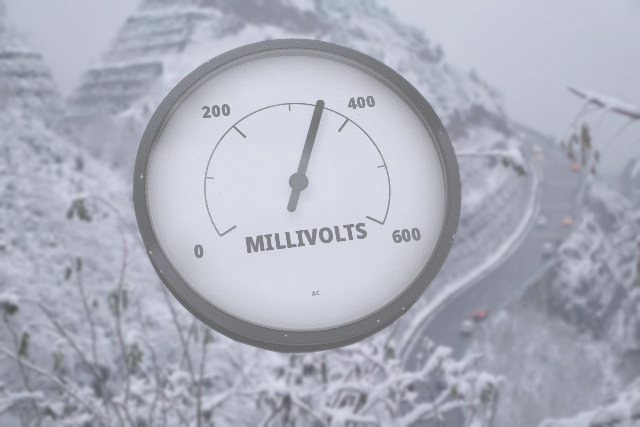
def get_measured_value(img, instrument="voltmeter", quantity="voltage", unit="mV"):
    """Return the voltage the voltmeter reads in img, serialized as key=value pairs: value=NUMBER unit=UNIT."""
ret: value=350 unit=mV
